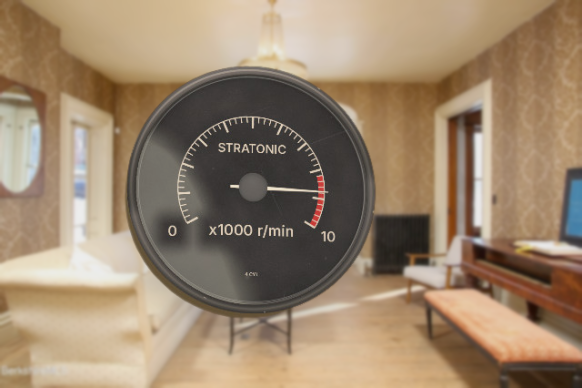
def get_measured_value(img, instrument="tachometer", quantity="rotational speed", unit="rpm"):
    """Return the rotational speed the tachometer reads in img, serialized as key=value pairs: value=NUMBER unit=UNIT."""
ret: value=8800 unit=rpm
